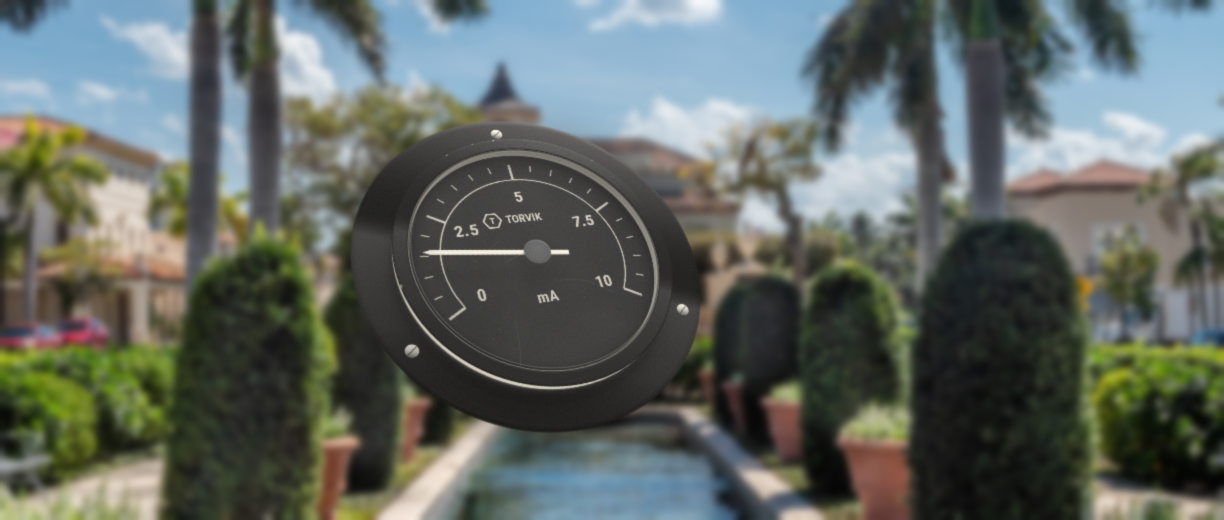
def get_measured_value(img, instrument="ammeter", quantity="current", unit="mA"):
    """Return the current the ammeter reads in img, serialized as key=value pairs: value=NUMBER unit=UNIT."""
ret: value=1.5 unit=mA
